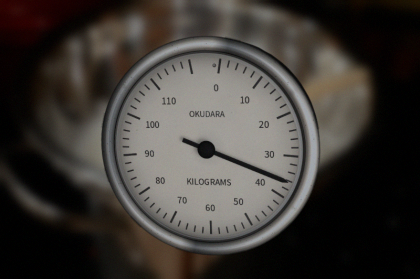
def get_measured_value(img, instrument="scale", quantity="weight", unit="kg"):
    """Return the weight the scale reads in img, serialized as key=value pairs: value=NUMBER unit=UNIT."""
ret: value=36 unit=kg
